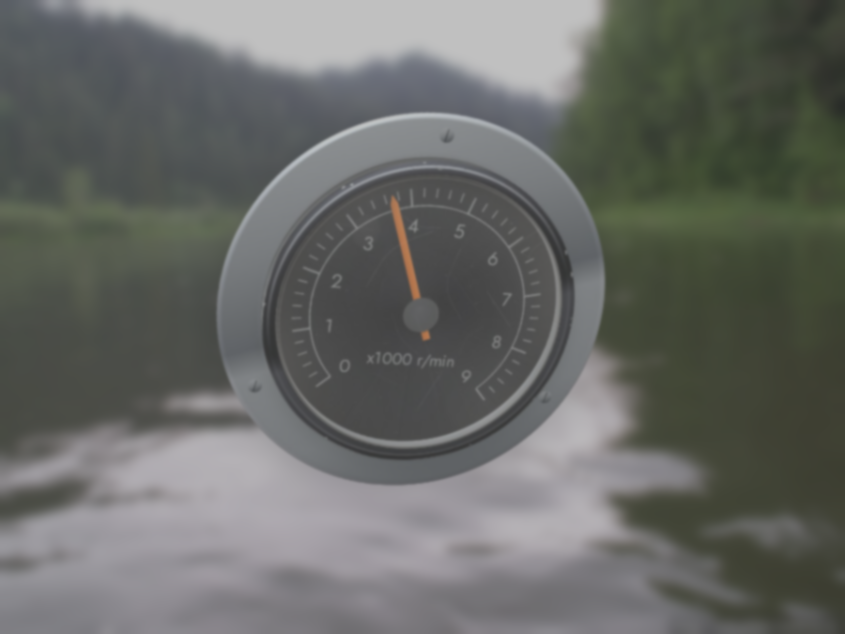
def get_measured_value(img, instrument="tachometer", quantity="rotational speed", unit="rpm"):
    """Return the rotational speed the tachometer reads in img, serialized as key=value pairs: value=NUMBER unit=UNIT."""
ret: value=3700 unit=rpm
